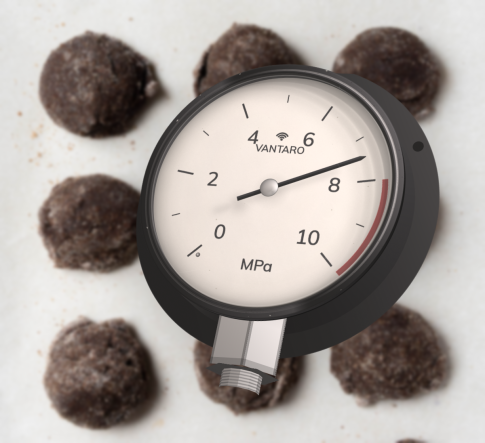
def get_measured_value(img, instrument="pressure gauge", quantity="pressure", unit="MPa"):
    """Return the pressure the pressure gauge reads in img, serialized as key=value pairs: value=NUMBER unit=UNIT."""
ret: value=7.5 unit=MPa
